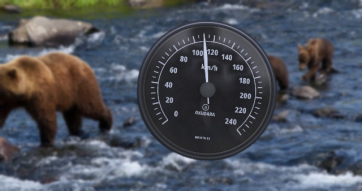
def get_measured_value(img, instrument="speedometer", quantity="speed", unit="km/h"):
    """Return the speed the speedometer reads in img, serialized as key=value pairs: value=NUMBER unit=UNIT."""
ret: value=110 unit=km/h
